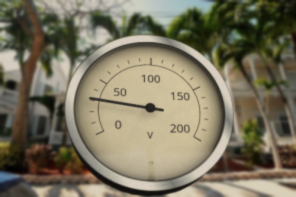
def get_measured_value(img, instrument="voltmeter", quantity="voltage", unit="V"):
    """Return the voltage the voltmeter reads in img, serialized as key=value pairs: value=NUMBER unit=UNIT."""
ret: value=30 unit=V
